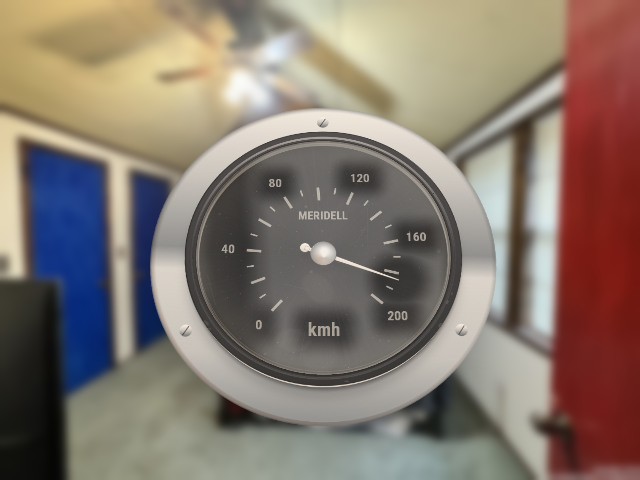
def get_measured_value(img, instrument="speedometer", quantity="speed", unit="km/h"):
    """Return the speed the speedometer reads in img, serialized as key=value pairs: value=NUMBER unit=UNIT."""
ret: value=185 unit=km/h
